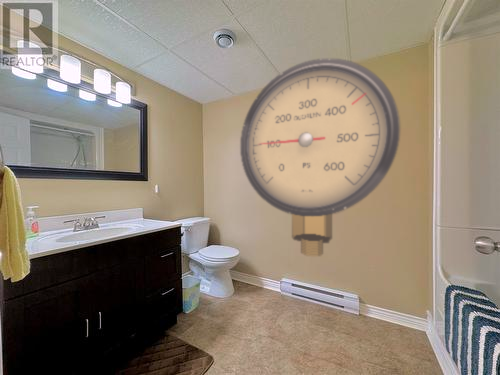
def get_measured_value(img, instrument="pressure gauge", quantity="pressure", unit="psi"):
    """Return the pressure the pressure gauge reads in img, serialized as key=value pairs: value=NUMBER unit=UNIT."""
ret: value=100 unit=psi
